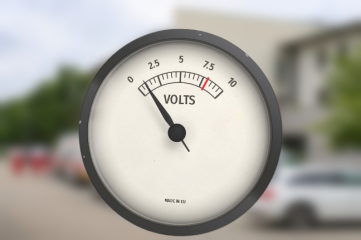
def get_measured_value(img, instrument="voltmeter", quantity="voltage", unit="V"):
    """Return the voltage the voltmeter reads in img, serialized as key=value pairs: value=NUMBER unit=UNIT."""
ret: value=1 unit=V
